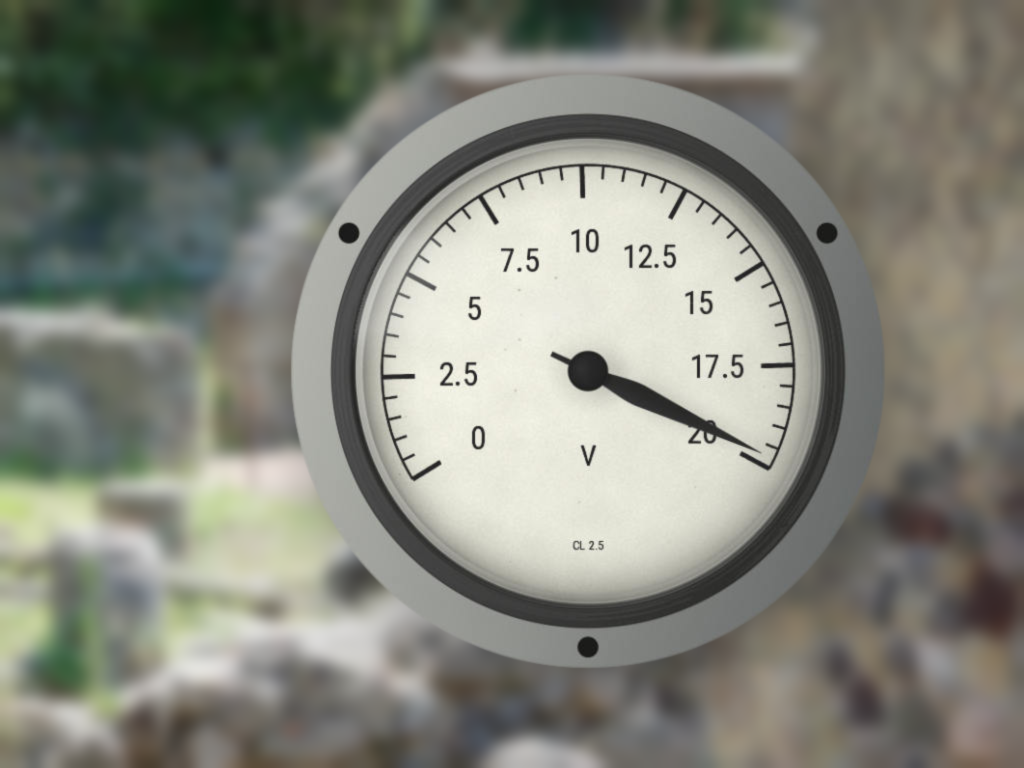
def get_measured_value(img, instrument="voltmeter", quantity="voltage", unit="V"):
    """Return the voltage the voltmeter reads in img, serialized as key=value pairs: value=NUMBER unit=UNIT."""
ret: value=19.75 unit=V
